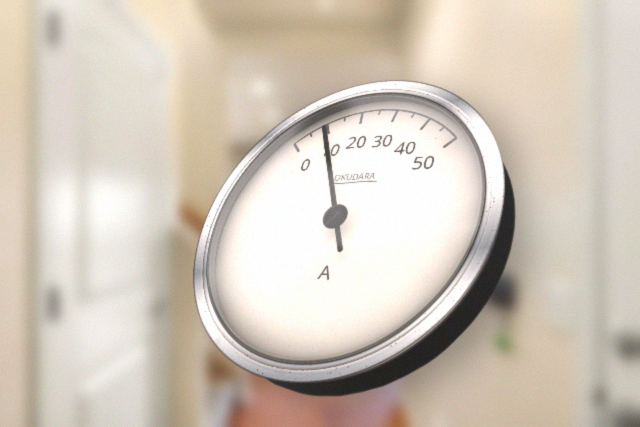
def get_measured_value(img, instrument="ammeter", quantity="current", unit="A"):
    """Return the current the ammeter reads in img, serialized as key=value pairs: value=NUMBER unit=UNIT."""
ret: value=10 unit=A
